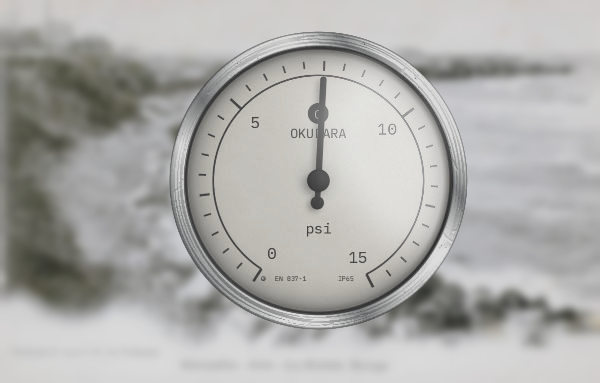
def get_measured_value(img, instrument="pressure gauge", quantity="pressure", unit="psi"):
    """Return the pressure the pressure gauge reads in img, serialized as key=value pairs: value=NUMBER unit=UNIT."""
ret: value=7.5 unit=psi
